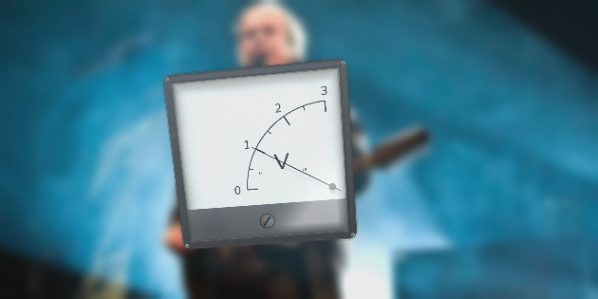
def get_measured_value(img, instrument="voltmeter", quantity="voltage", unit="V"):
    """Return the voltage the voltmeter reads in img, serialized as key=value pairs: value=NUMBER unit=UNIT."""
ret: value=1 unit=V
